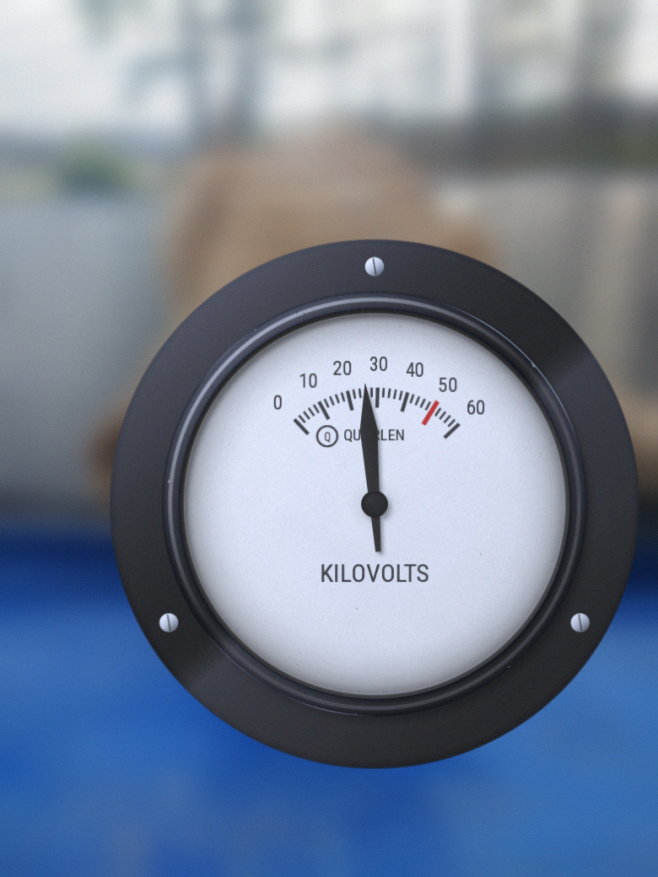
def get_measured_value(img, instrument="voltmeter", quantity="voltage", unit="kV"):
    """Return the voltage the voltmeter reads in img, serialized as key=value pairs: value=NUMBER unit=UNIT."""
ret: value=26 unit=kV
